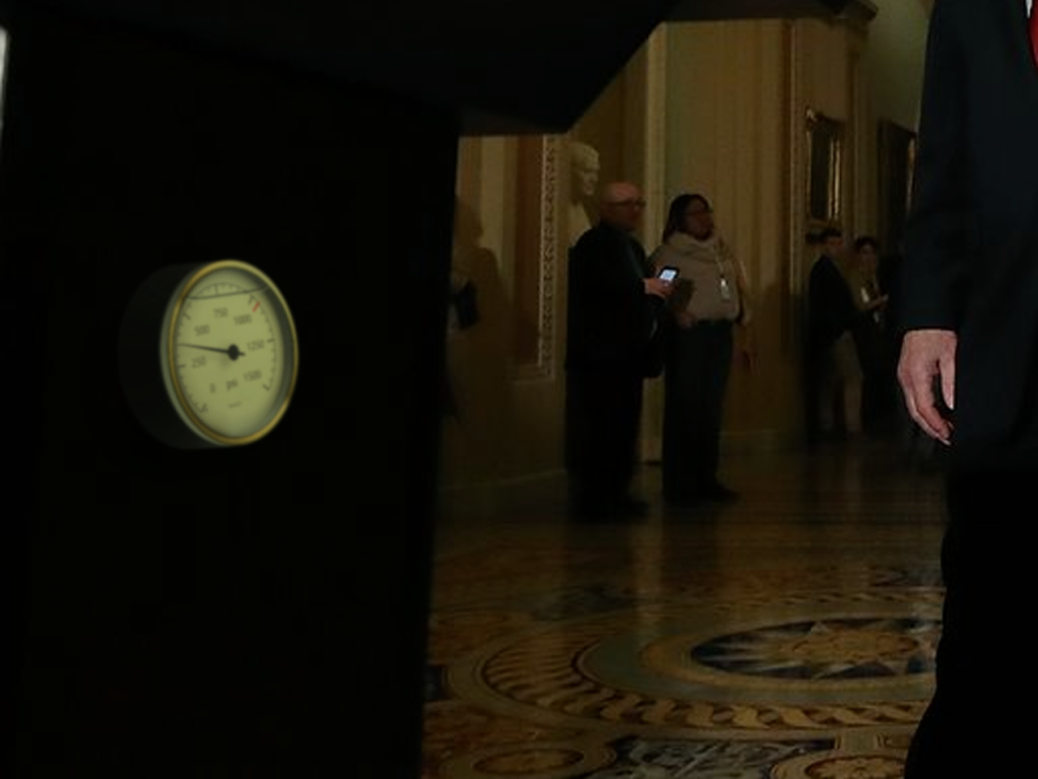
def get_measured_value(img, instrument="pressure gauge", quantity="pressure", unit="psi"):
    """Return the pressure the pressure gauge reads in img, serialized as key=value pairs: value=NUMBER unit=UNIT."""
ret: value=350 unit=psi
